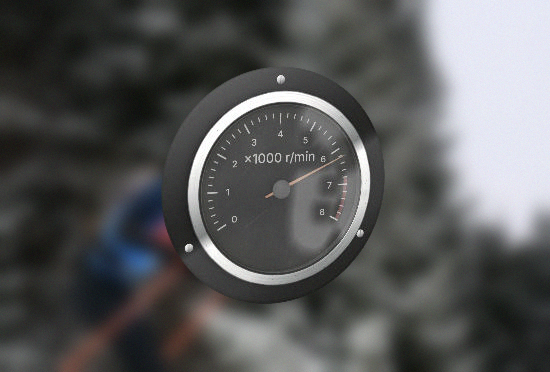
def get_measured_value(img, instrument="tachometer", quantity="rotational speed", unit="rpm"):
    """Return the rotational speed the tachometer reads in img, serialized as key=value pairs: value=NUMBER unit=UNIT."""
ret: value=6200 unit=rpm
